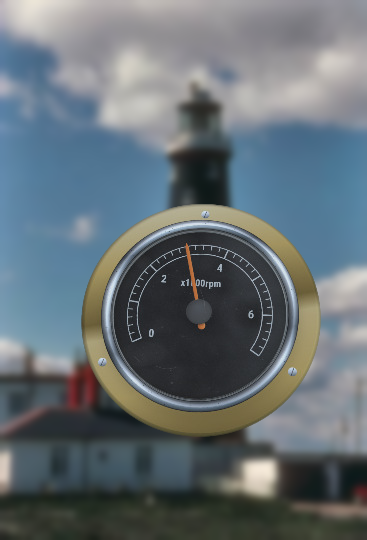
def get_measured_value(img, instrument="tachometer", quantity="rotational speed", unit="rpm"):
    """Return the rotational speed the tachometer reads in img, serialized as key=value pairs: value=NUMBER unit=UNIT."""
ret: value=3000 unit=rpm
